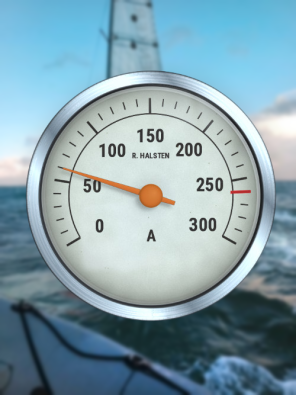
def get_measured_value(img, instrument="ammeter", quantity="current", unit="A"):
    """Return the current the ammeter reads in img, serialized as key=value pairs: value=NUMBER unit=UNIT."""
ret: value=60 unit=A
